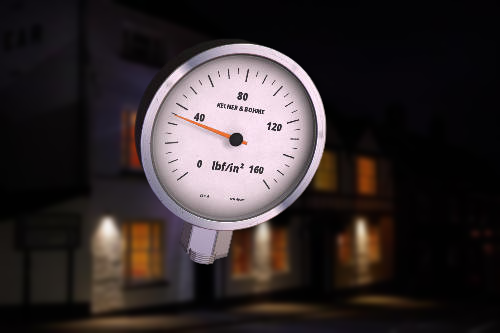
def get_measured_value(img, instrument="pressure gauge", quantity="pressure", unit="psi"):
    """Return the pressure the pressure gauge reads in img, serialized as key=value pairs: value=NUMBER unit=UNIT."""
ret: value=35 unit=psi
